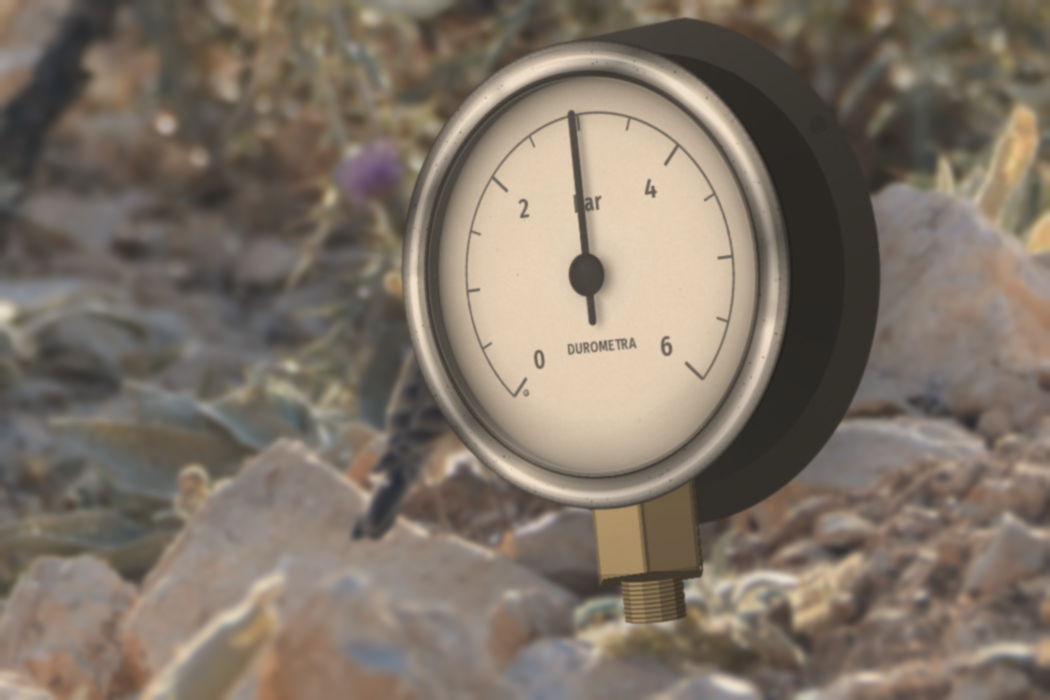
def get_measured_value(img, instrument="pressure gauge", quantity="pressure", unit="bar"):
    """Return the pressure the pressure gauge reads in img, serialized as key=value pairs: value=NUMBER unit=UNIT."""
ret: value=3 unit=bar
